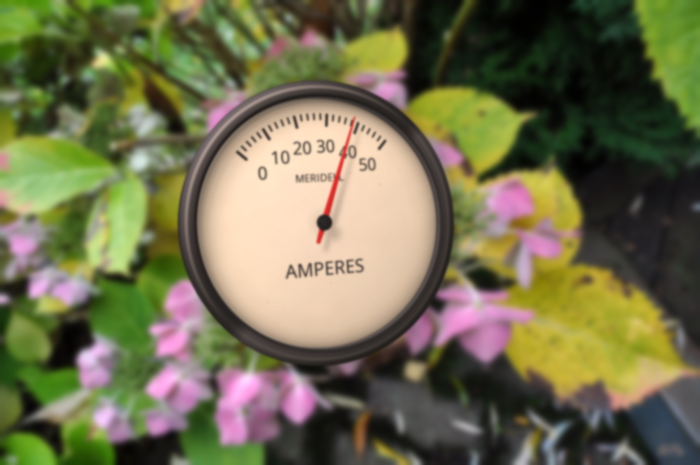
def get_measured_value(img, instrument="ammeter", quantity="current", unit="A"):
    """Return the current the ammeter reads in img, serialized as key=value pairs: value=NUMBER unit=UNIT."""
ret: value=38 unit=A
